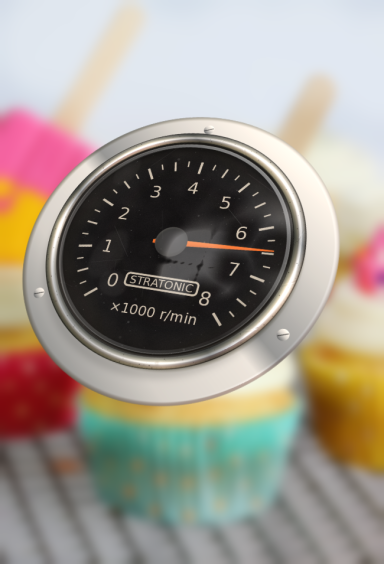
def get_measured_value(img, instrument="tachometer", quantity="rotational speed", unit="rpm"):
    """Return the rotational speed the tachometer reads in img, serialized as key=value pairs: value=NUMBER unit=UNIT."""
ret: value=6500 unit=rpm
